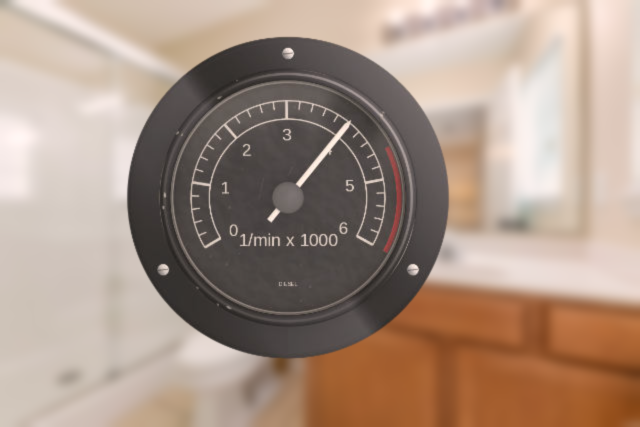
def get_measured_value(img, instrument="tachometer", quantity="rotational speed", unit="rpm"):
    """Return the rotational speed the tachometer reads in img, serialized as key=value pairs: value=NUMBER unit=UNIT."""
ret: value=4000 unit=rpm
